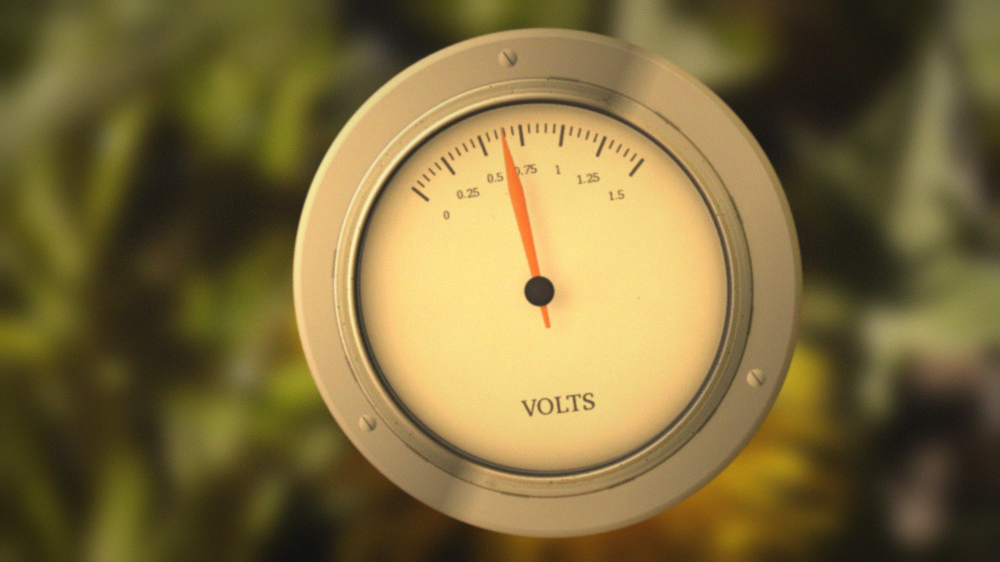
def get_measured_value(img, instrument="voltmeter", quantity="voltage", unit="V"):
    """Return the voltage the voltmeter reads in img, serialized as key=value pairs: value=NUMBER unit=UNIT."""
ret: value=0.65 unit=V
